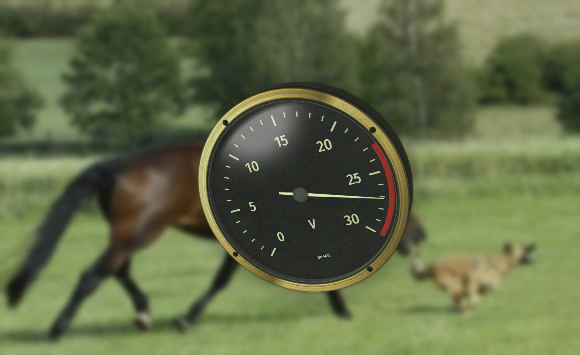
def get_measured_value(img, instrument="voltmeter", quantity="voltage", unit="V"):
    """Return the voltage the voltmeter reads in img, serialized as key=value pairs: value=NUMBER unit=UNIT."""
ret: value=27 unit=V
